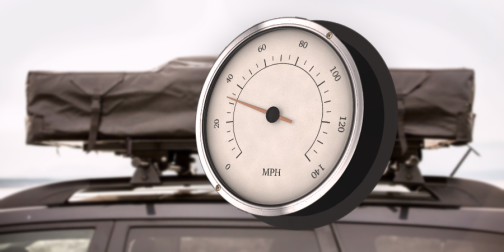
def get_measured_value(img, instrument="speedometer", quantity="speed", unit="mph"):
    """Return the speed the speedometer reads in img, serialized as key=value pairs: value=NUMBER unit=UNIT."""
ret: value=32.5 unit=mph
